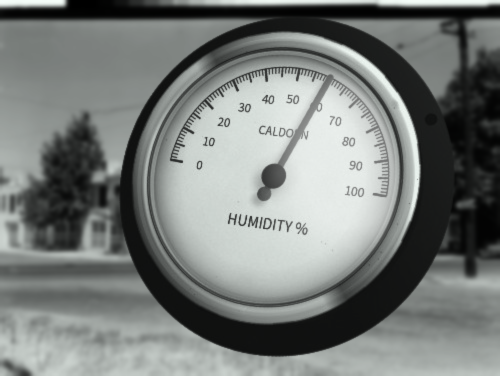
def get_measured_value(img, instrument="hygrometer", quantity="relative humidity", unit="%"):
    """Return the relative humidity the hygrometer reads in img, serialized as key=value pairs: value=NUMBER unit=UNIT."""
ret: value=60 unit=%
